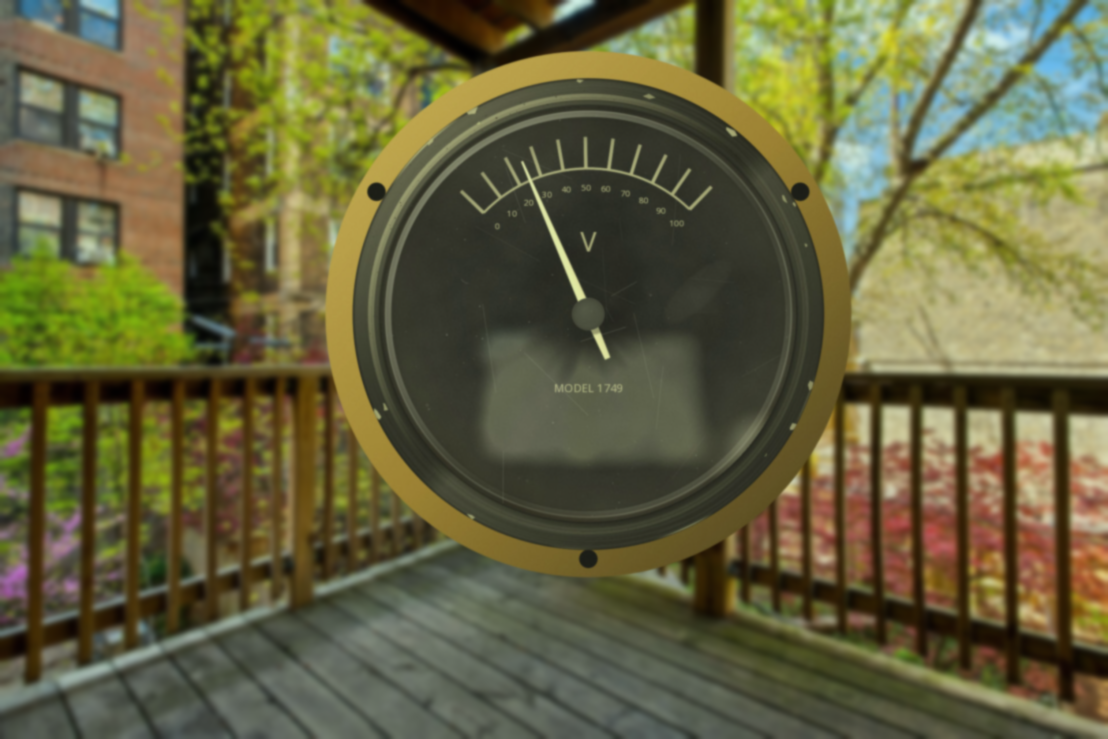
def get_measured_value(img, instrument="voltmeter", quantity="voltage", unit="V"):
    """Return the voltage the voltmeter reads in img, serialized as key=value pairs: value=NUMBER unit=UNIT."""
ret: value=25 unit=V
